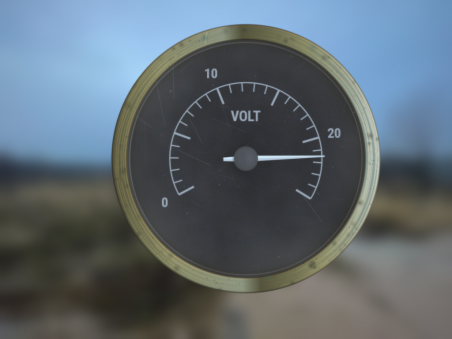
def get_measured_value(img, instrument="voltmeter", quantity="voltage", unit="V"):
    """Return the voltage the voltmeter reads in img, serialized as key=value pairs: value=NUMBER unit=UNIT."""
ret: value=21.5 unit=V
